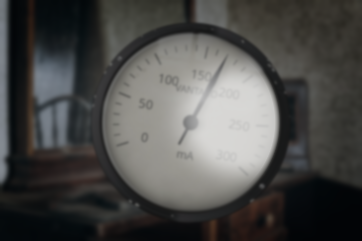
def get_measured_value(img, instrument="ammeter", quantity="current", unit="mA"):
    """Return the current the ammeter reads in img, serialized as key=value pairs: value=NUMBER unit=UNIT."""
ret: value=170 unit=mA
